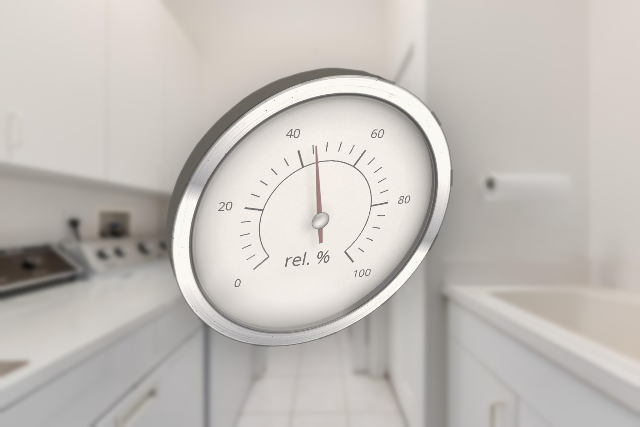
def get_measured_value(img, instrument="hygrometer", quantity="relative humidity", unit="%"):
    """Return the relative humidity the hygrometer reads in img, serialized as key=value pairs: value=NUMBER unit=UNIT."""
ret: value=44 unit=%
